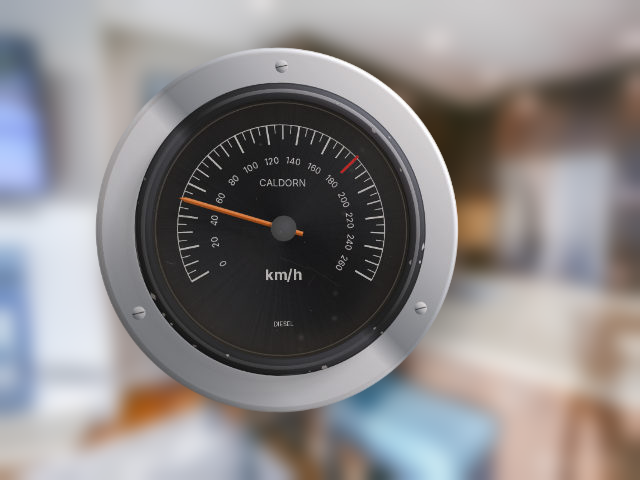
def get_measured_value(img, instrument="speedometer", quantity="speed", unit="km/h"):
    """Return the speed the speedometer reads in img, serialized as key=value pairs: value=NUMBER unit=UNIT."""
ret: value=50 unit=km/h
